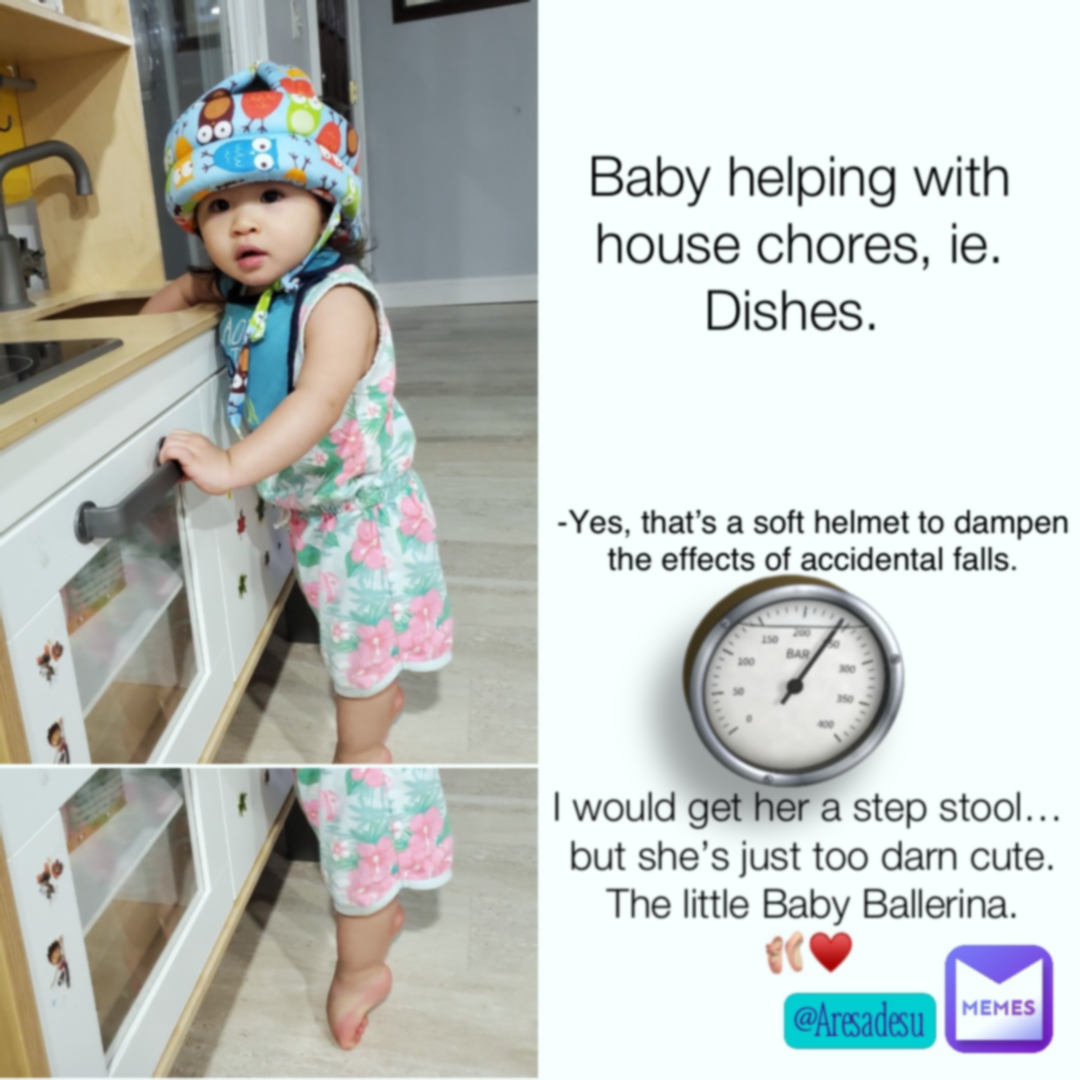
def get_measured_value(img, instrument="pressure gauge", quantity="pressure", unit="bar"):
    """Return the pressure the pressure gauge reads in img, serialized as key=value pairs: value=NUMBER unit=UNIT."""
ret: value=240 unit=bar
